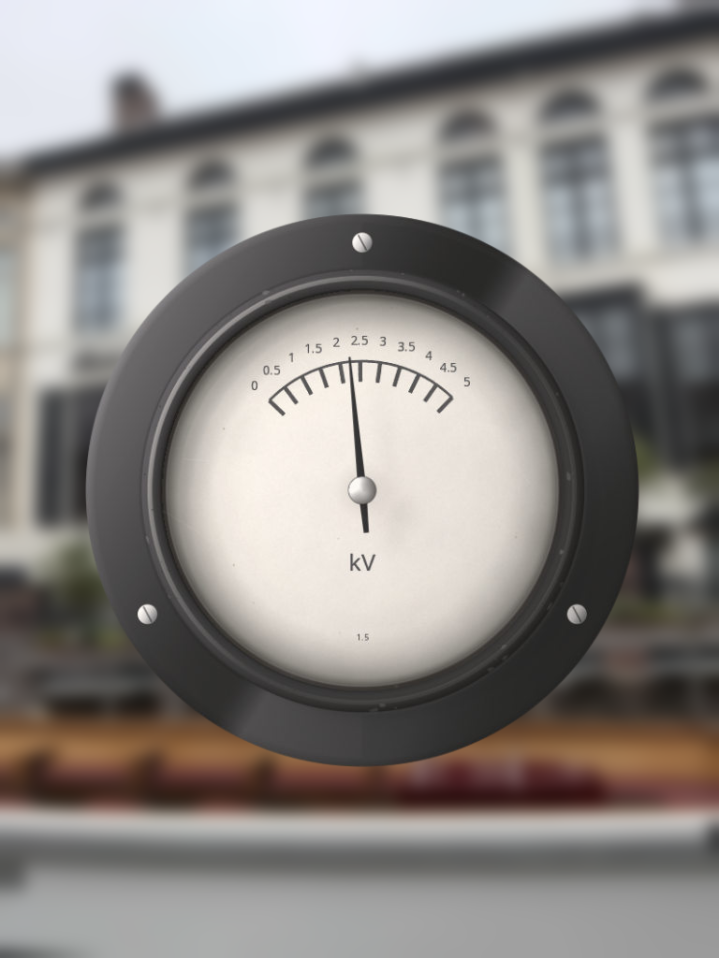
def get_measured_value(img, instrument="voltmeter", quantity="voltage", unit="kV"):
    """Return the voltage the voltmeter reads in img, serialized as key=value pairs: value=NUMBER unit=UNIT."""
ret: value=2.25 unit=kV
